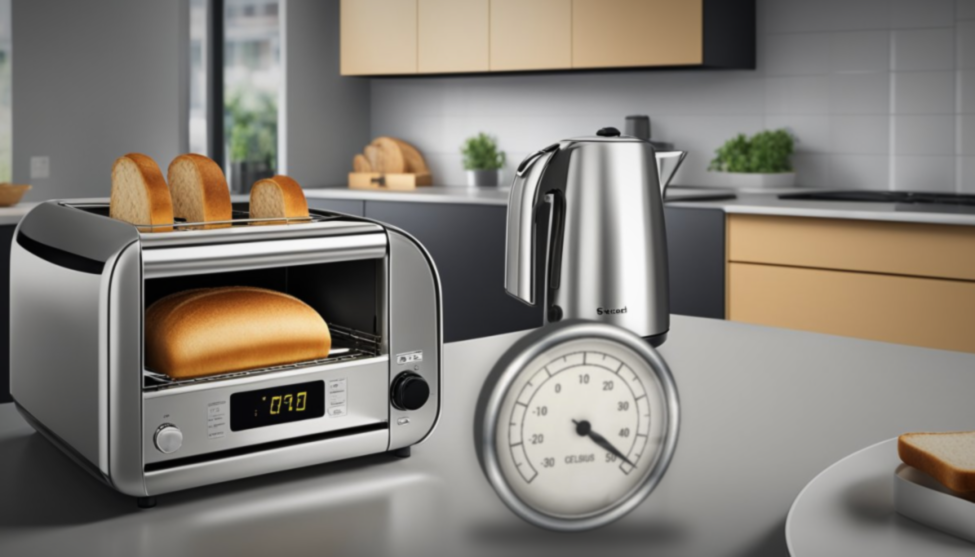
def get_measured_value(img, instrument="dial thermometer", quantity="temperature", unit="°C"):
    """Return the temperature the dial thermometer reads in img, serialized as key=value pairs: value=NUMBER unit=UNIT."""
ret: value=47.5 unit=°C
